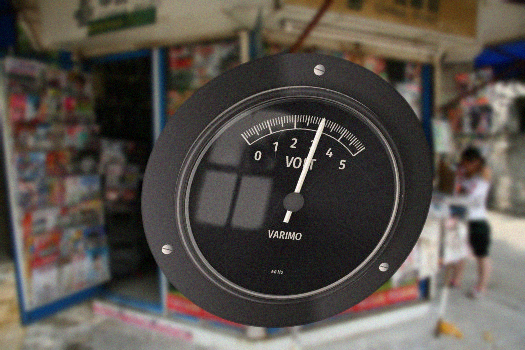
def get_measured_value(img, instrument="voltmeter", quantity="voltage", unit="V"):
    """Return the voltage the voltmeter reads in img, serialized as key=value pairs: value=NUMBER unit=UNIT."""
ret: value=3 unit=V
